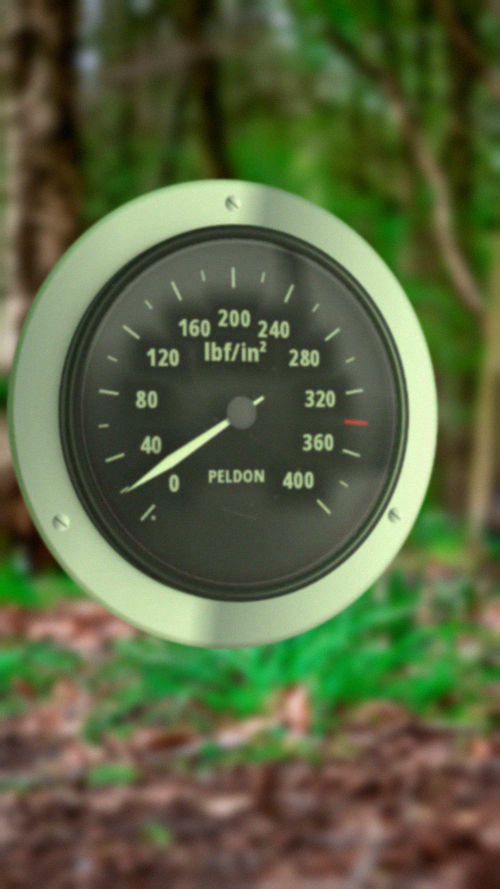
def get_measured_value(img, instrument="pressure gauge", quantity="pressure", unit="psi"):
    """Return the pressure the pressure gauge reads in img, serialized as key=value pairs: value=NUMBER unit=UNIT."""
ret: value=20 unit=psi
